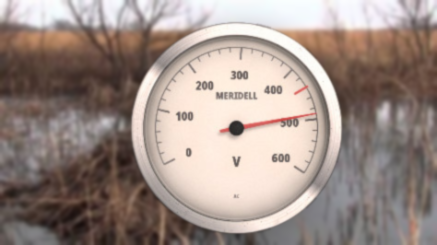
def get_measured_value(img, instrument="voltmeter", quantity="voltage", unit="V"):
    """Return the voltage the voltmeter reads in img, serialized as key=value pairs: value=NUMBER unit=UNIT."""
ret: value=490 unit=V
